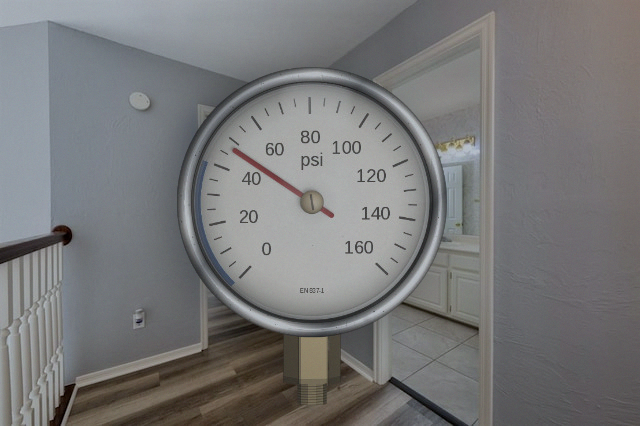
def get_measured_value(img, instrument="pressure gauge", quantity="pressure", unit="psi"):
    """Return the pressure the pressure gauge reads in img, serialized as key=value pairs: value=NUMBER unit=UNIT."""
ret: value=47.5 unit=psi
